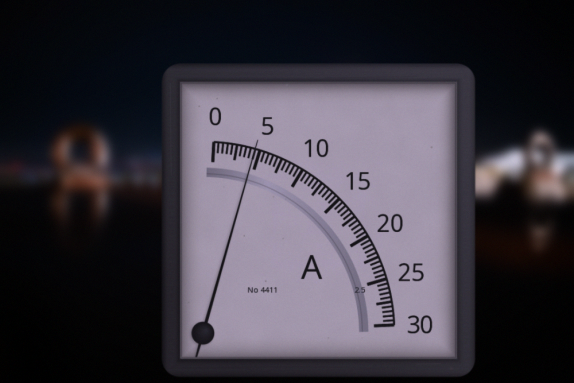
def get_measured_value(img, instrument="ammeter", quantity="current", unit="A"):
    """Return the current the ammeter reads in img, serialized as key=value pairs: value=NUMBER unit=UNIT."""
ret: value=4.5 unit=A
